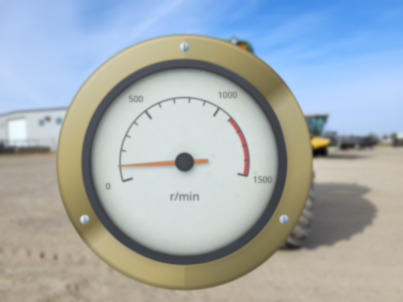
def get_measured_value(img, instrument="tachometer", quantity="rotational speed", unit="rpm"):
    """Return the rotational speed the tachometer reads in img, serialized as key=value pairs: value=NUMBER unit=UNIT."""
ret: value=100 unit=rpm
